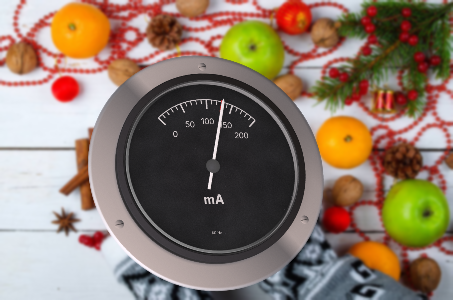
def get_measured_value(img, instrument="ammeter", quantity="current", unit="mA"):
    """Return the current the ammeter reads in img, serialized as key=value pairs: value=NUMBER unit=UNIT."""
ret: value=130 unit=mA
